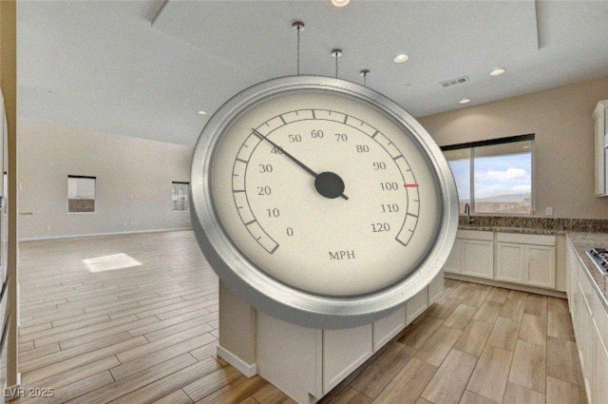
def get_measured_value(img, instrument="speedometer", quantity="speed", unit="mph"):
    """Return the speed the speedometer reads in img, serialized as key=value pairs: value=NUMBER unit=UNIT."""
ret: value=40 unit=mph
